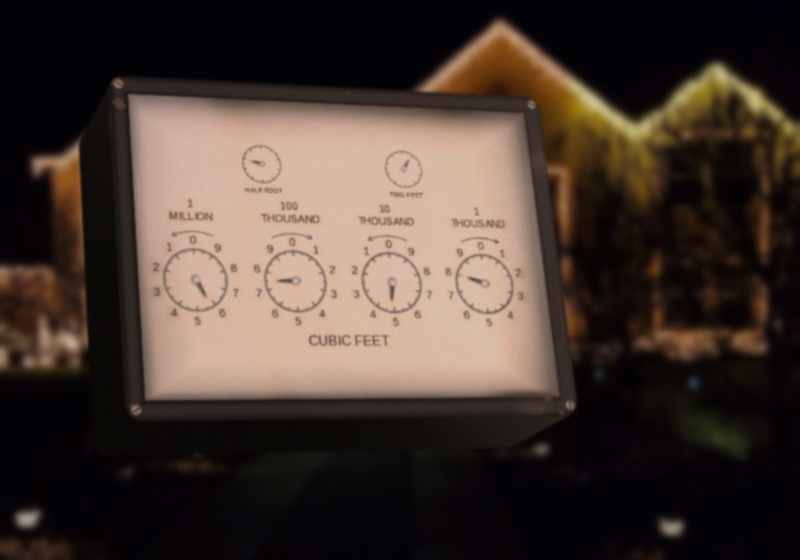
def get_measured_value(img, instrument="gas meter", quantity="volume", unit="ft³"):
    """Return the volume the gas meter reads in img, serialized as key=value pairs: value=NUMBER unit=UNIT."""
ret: value=574800 unit=ft³
